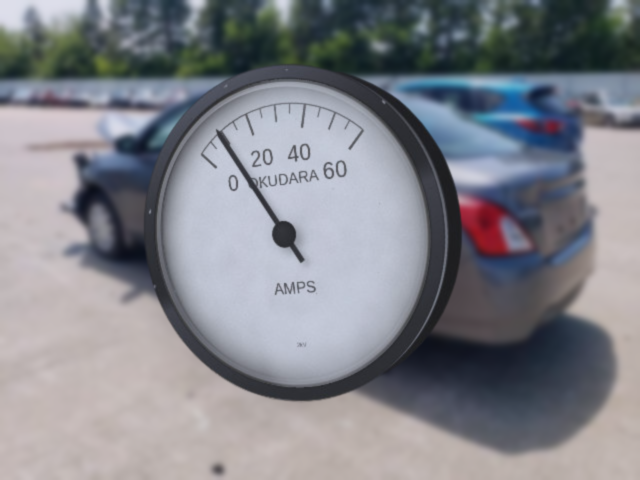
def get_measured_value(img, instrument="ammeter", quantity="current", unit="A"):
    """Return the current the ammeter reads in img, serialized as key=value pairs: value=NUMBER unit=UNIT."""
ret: value=10 unit=A
